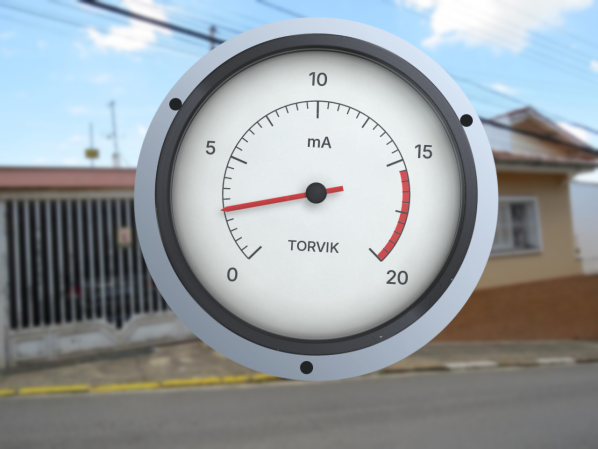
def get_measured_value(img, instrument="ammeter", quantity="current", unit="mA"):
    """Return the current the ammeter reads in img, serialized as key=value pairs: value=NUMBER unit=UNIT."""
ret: value=2.5 unit=mA
